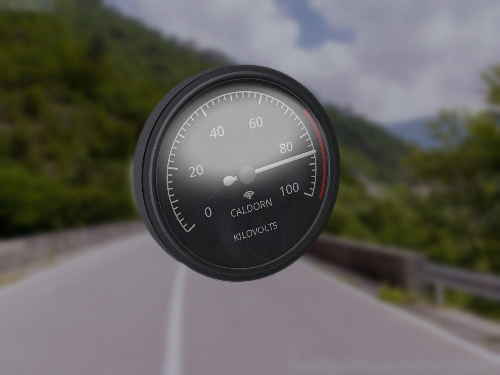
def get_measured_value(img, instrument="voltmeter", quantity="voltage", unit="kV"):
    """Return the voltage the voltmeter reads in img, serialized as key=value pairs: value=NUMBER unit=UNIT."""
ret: value=86 unit=kV
